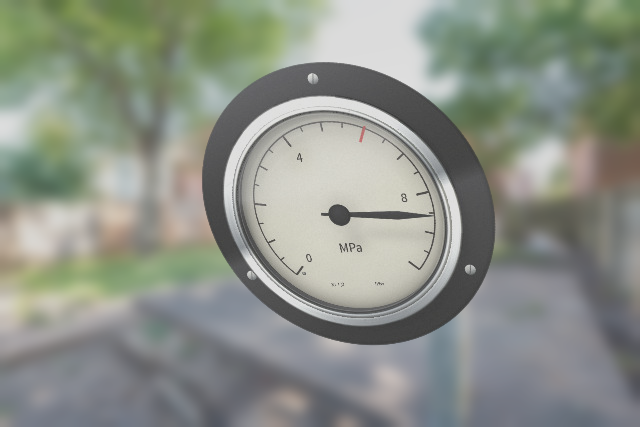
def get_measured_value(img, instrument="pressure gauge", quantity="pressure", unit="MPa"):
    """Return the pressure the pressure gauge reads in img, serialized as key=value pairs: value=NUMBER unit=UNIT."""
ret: value=8.5 unit=MPa
